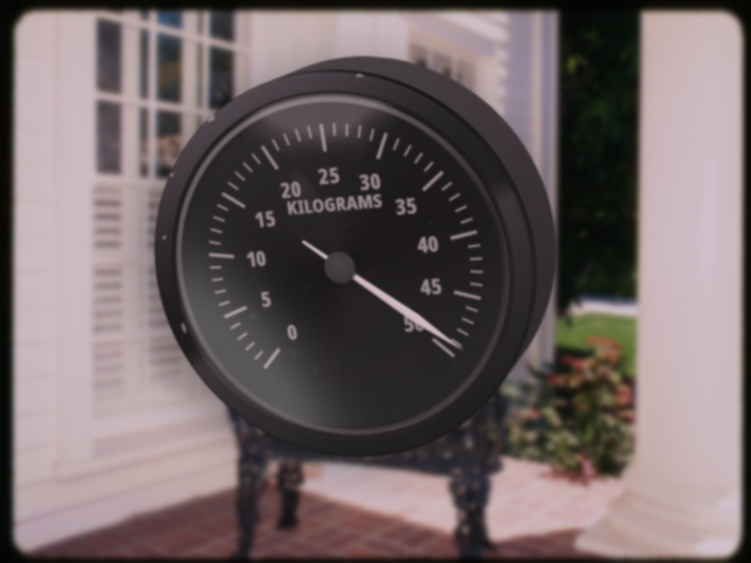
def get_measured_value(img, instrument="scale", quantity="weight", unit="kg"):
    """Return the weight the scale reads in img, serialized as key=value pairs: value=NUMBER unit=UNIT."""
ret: value=49 unit=kg
